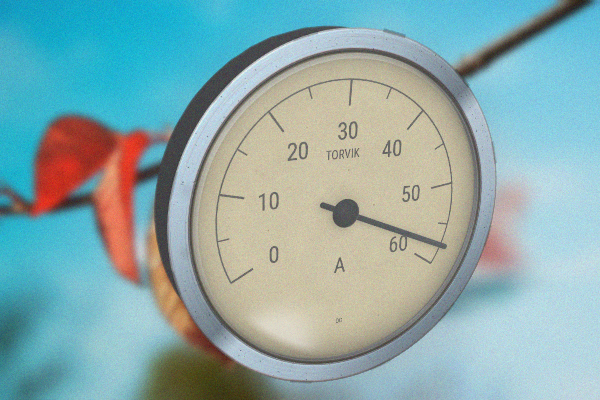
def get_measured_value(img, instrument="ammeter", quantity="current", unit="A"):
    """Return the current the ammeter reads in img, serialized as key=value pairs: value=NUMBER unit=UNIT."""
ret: value=57.5 unit=A
